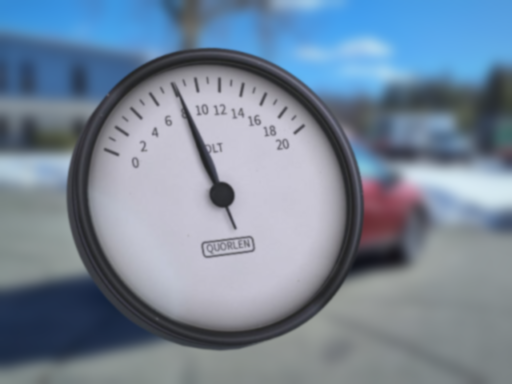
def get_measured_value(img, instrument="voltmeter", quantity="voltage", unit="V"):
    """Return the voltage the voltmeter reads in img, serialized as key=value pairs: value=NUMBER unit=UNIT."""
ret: value=8 unit=V
